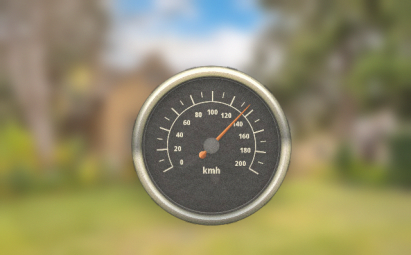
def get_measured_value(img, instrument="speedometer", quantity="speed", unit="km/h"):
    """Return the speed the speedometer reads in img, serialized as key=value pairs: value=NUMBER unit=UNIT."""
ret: value=135 unit=km/h
